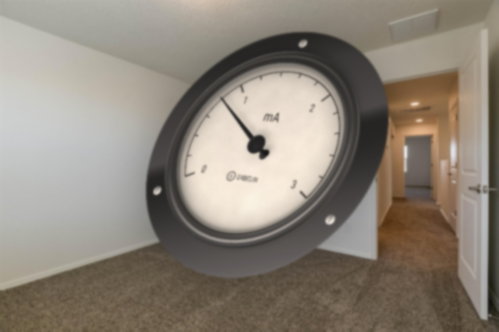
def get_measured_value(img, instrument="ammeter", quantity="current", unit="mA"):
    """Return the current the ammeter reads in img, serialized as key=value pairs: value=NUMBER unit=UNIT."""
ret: value=0.8 unit=mA
